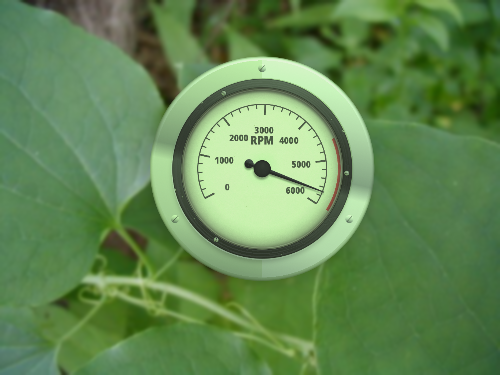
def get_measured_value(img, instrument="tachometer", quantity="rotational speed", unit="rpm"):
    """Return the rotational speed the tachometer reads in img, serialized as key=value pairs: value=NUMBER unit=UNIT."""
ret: value=5700 unit=rpm
